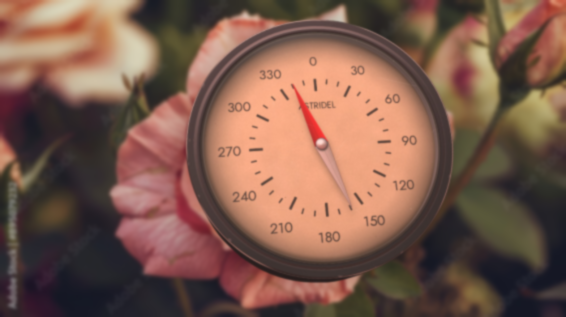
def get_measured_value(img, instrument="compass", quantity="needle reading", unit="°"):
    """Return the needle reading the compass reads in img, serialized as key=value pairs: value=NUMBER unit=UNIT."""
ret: value=340 unit=°
